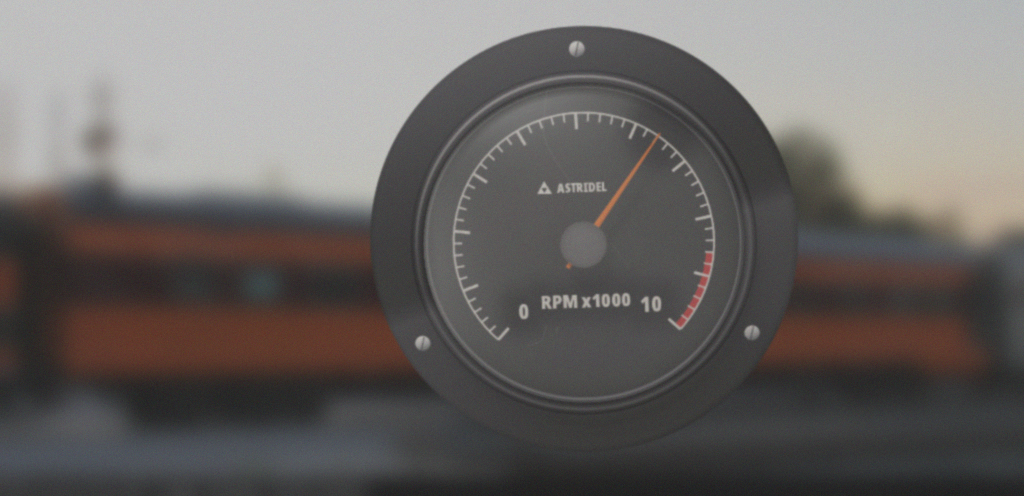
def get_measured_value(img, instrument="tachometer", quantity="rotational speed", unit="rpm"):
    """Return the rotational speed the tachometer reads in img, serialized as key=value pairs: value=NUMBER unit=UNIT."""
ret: value=6400 unit=rpm
